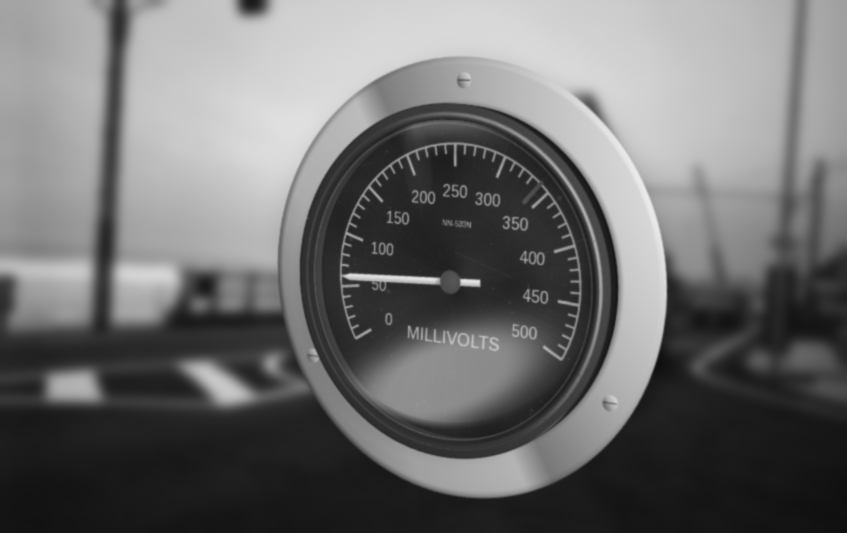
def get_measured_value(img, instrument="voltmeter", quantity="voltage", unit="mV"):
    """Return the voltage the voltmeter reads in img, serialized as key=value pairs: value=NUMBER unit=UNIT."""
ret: value=60 unit=mV
